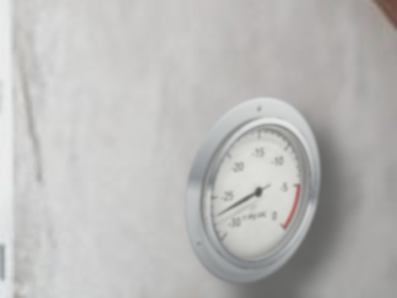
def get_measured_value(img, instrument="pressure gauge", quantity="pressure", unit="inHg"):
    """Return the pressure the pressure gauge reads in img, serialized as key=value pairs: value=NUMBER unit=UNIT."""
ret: value=-27 unit=inHg
